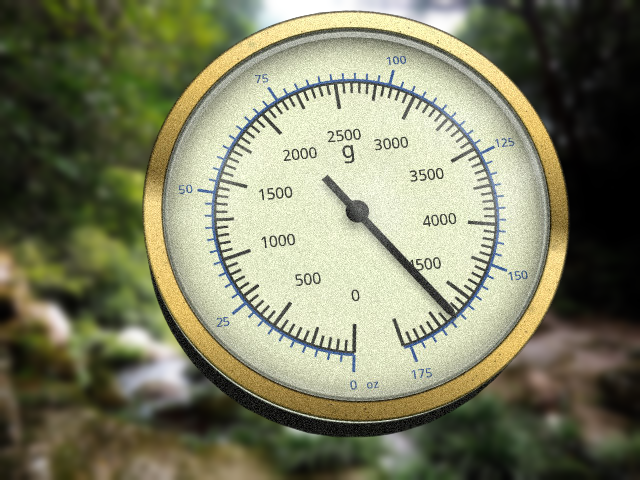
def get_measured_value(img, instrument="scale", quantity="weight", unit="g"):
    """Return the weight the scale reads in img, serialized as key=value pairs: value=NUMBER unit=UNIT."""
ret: value=4650 unit=g
